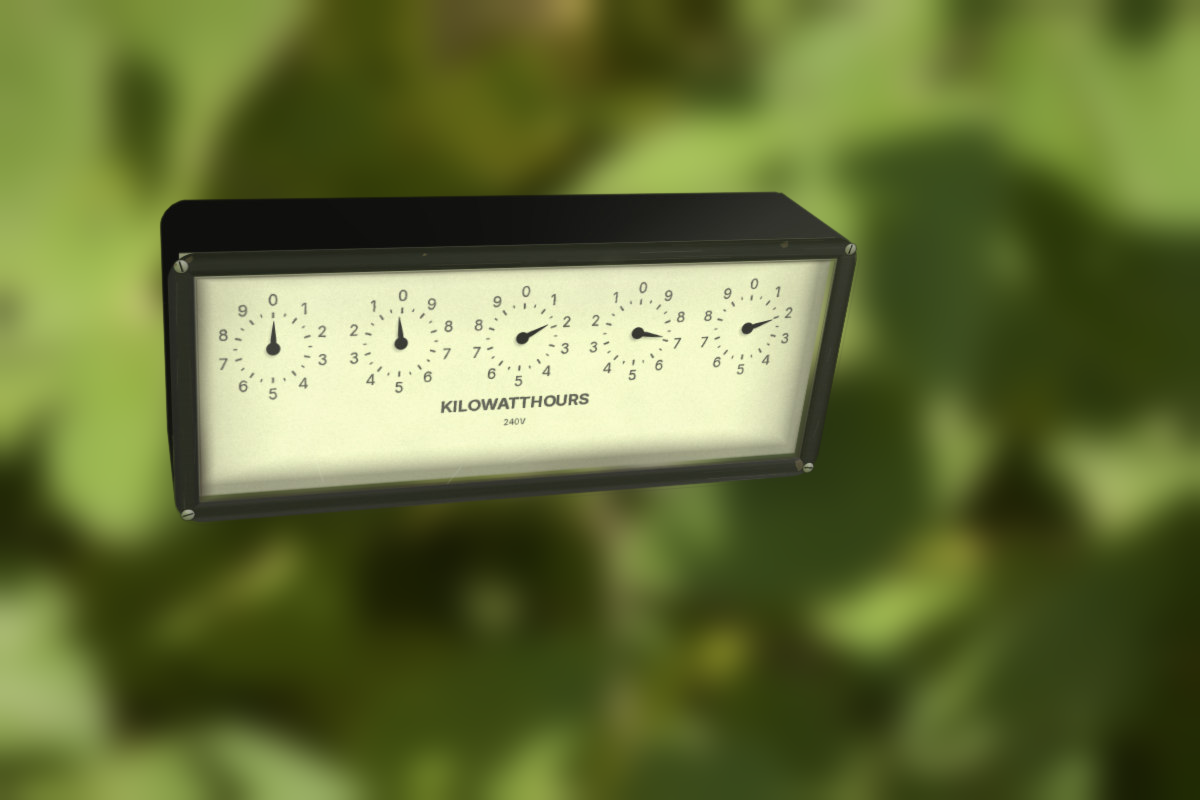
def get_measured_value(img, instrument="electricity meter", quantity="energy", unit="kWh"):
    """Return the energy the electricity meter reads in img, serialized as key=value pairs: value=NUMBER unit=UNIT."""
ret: value=172 unit=kWh
